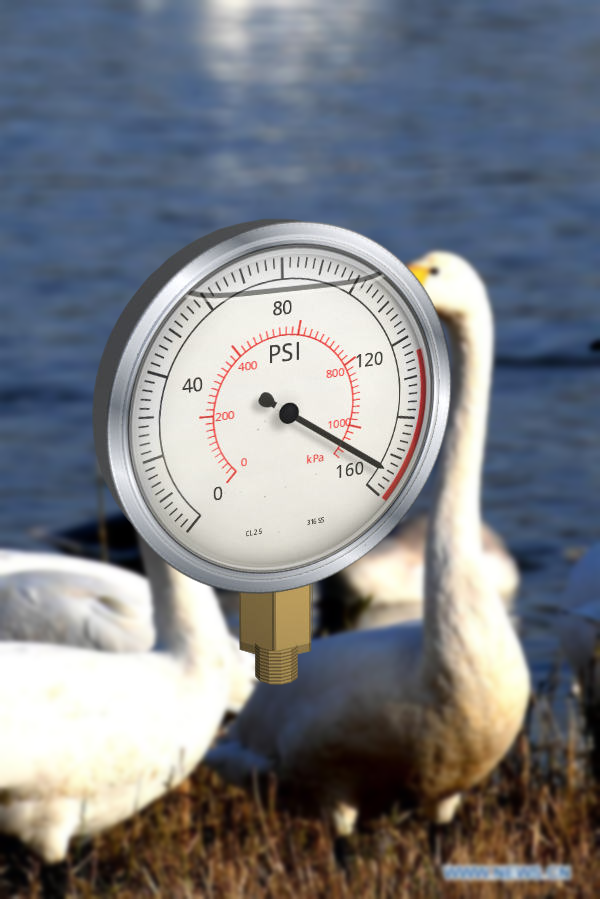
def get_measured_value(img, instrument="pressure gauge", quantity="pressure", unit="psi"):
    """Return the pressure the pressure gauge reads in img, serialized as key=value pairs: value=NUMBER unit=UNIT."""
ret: value=154 unit=psi
